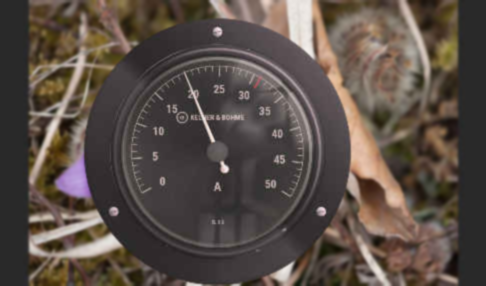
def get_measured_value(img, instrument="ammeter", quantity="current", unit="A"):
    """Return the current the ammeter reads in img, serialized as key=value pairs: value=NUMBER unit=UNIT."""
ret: value=20 unit=A
